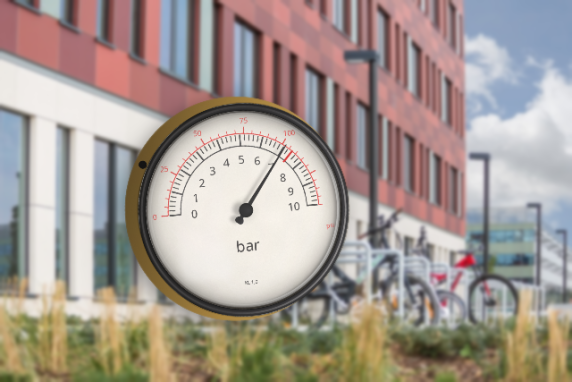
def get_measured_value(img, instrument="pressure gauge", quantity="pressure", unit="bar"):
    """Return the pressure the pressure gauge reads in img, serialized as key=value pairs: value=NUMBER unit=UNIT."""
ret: value=7 unit=bar
